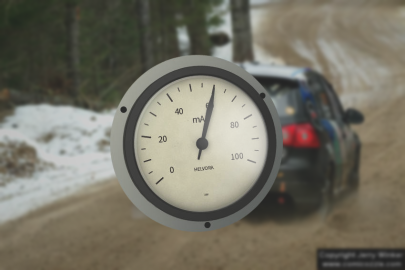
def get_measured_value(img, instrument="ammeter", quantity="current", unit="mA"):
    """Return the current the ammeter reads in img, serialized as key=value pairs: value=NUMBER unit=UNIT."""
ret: value=60 unit=mA
